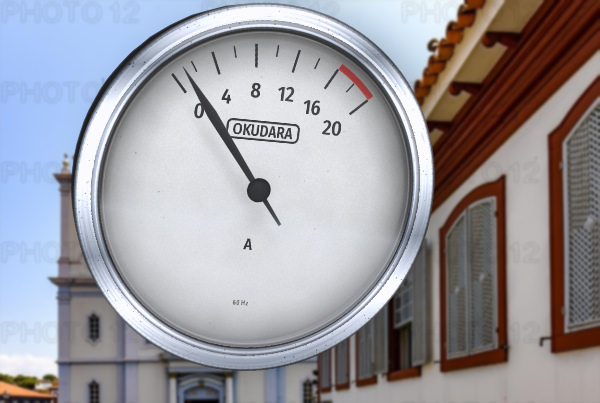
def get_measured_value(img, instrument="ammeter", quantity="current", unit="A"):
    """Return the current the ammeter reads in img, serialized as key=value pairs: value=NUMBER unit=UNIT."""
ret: value=1 unit=A
